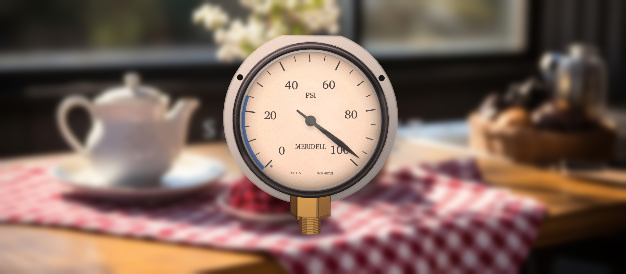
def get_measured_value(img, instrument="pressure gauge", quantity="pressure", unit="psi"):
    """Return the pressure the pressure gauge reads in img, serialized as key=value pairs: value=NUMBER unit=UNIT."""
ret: value=97.5 unit=psi
